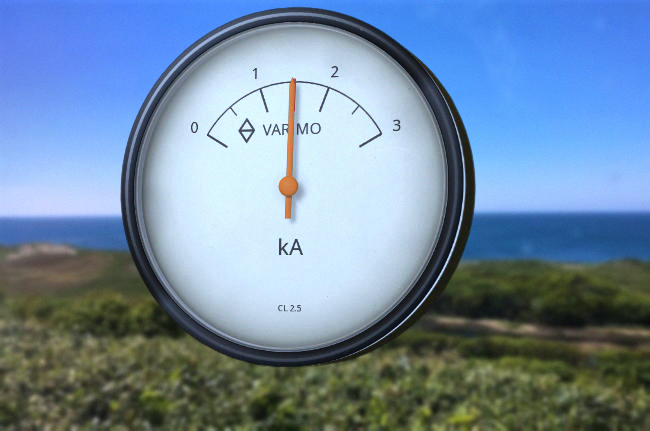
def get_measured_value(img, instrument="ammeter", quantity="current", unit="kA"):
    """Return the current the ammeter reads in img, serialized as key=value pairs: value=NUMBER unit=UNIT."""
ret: value=1.5 unit=kA
